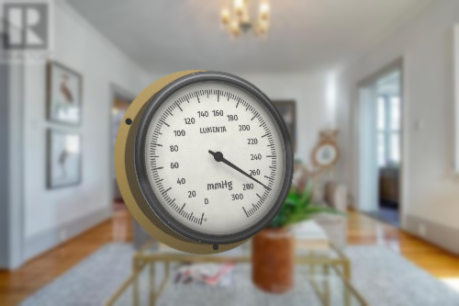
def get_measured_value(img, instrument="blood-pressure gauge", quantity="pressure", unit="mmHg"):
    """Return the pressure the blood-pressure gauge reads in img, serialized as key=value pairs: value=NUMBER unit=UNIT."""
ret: value=270 unit=mmHg
